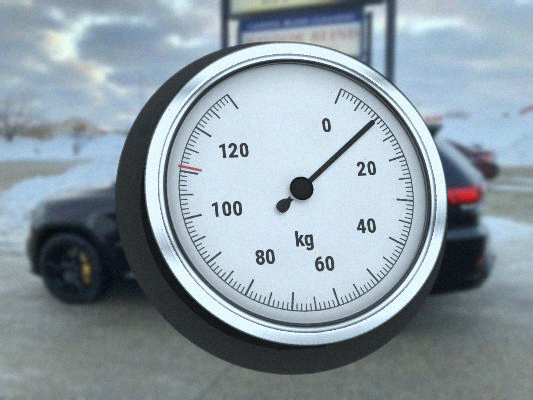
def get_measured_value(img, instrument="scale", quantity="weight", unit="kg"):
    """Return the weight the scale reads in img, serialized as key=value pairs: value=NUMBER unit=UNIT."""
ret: value=10 unit=kg
